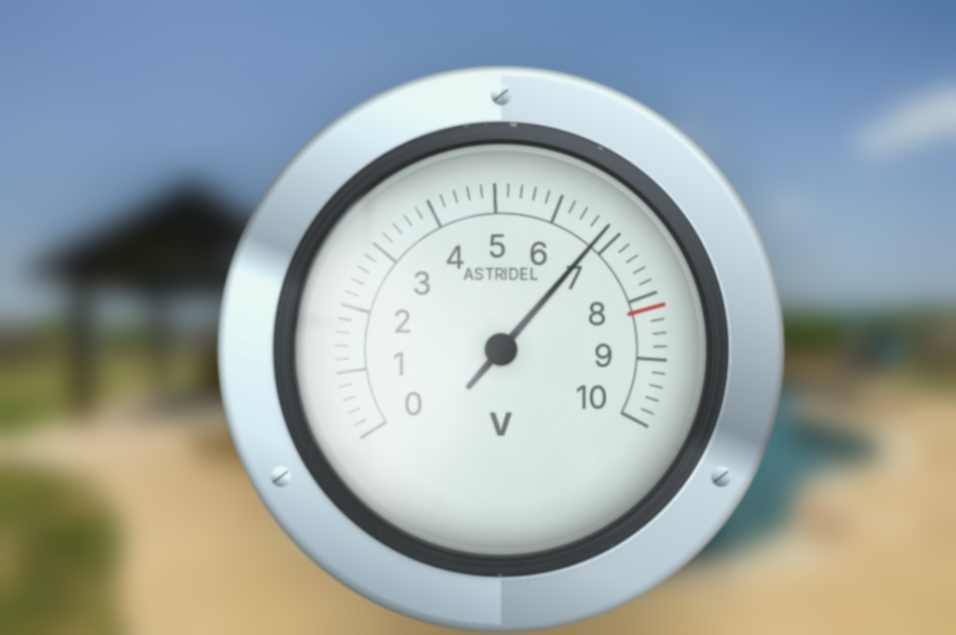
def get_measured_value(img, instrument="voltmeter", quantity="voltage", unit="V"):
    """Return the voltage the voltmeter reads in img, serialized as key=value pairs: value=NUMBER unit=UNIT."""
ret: value=6.8 unit=V
